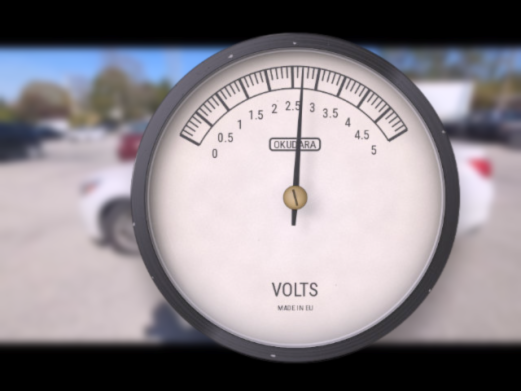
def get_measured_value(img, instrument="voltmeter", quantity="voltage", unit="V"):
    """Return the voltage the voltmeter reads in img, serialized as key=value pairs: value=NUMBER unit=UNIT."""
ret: value=2.7 unit=V
